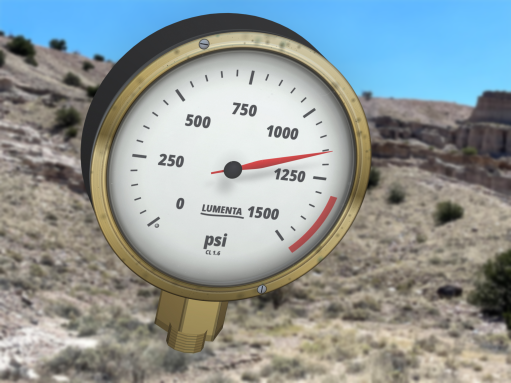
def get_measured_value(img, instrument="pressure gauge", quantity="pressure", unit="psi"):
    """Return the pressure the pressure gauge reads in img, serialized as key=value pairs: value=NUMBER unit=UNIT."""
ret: value=1150 unit=psi
